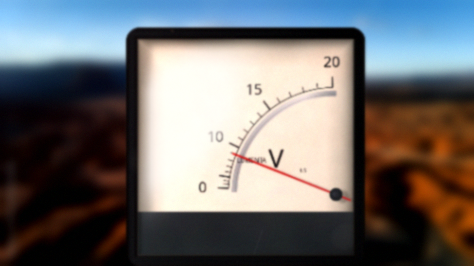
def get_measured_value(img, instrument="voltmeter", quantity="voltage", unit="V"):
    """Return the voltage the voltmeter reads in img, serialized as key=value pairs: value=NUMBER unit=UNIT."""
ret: value=9 unit=V
